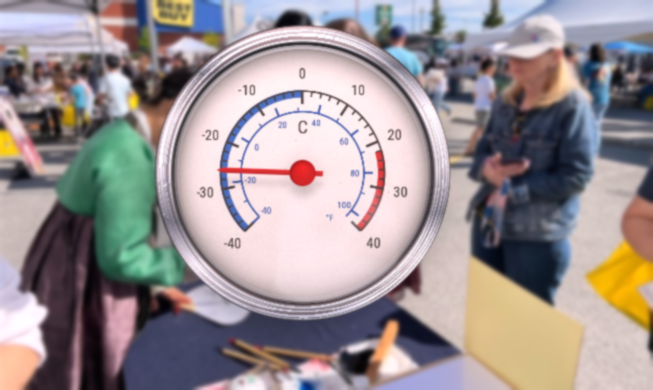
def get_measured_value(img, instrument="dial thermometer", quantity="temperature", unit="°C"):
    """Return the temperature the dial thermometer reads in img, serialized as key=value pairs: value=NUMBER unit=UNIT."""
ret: value=-26 unit=°C
